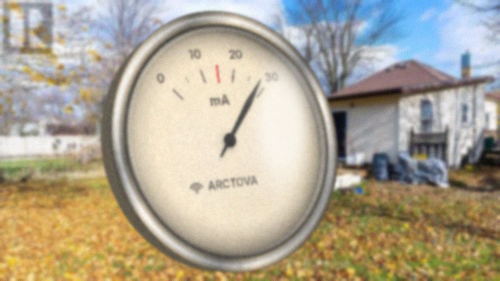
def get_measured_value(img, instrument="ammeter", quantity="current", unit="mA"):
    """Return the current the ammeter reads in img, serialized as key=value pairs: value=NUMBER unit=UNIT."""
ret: value=27.5 unit=mA
